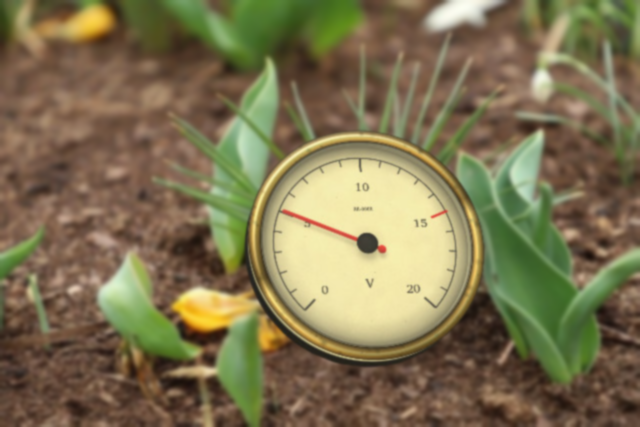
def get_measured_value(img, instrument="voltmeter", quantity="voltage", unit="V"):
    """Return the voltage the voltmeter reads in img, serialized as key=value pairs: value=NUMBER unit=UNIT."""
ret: value=5 unit=V
